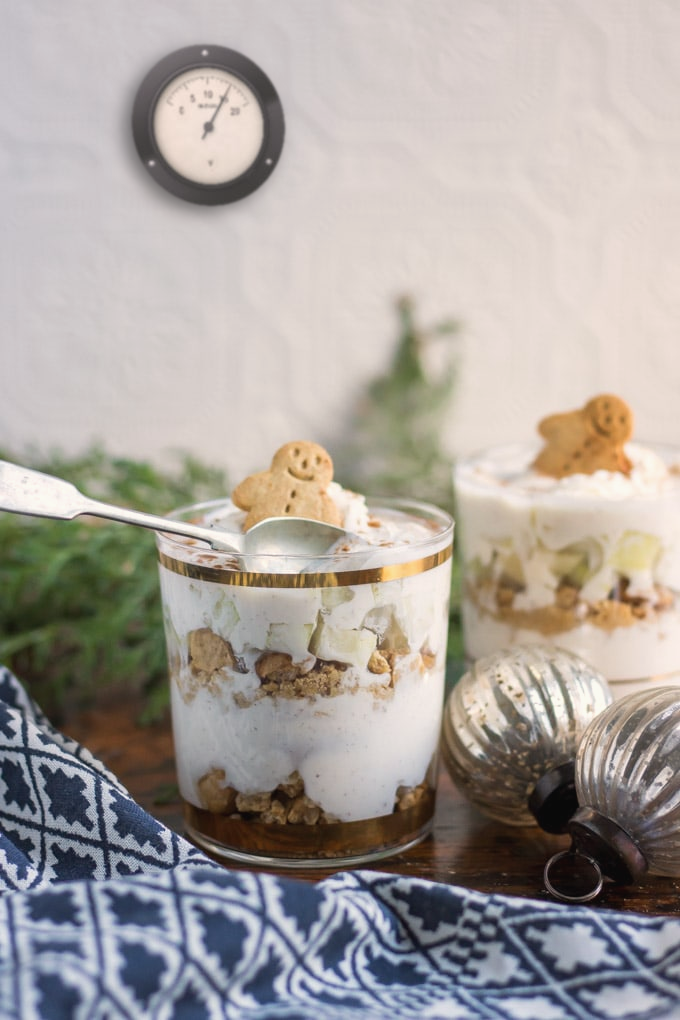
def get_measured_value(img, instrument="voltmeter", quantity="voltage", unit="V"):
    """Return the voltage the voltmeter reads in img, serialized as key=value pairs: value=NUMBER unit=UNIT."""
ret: value=15 unit=V
